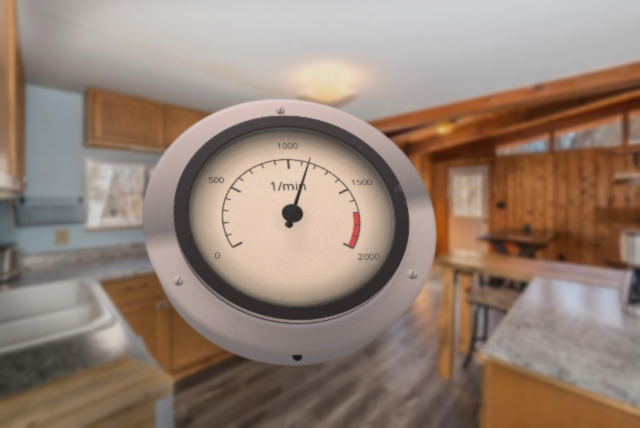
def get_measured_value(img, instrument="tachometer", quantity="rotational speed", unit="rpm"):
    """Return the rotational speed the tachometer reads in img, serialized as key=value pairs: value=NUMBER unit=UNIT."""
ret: value=1150 unit=rpm
